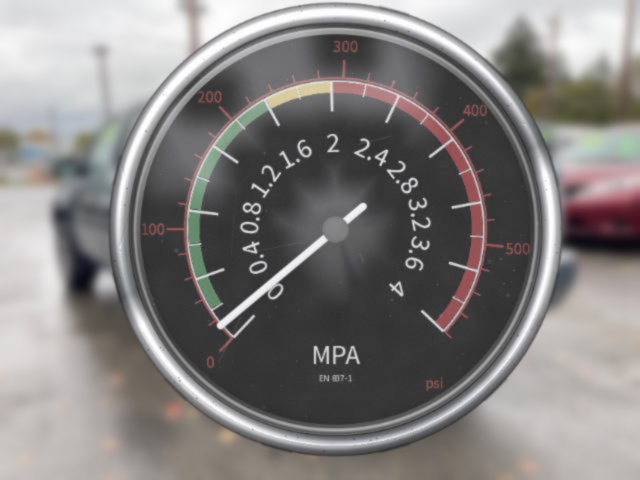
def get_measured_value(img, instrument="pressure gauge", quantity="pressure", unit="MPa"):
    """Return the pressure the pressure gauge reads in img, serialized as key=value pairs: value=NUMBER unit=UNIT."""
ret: value=0.1 unit=MPa
